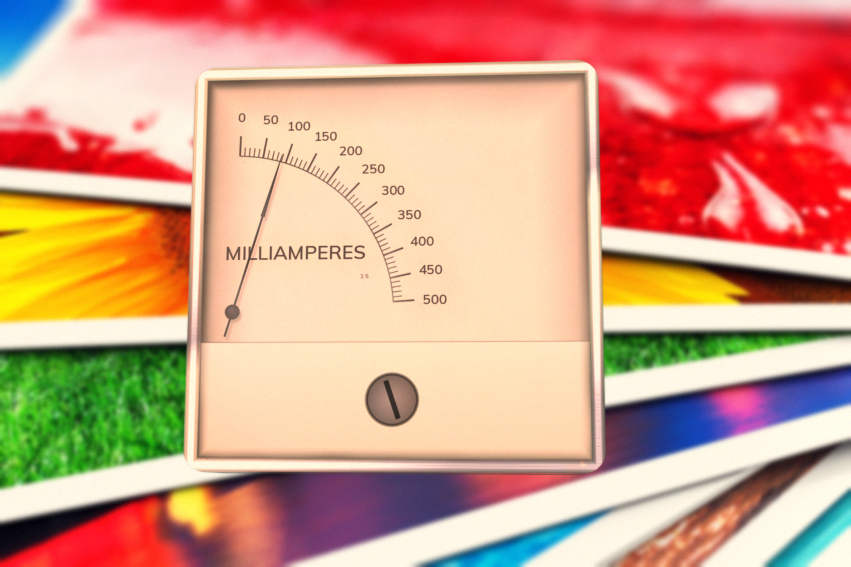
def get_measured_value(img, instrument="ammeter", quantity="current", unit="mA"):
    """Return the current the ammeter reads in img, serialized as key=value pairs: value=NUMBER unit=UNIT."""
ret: value=90 unit=mA
